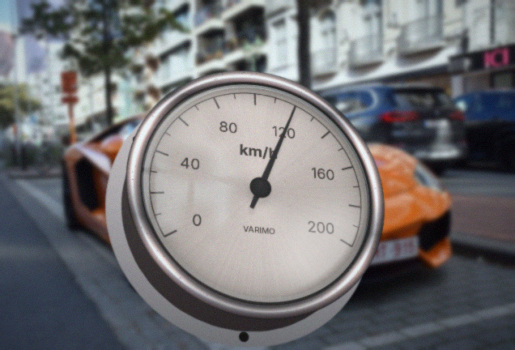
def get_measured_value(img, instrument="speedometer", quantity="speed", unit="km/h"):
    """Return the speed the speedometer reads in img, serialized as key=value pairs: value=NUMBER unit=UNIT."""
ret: value=120 unit=km/h
